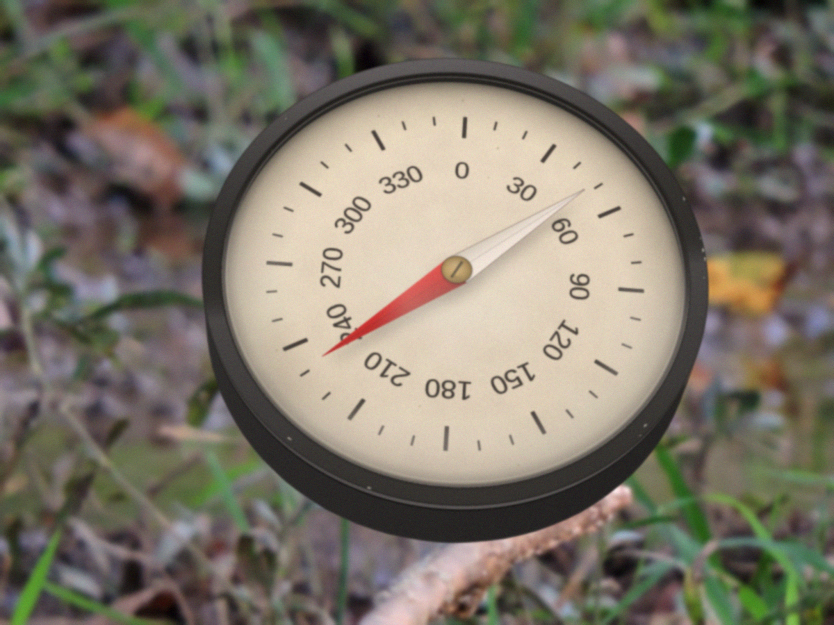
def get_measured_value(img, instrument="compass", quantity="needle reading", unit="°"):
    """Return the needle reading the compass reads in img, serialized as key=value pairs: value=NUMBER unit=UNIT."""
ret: value=230 unit=°
